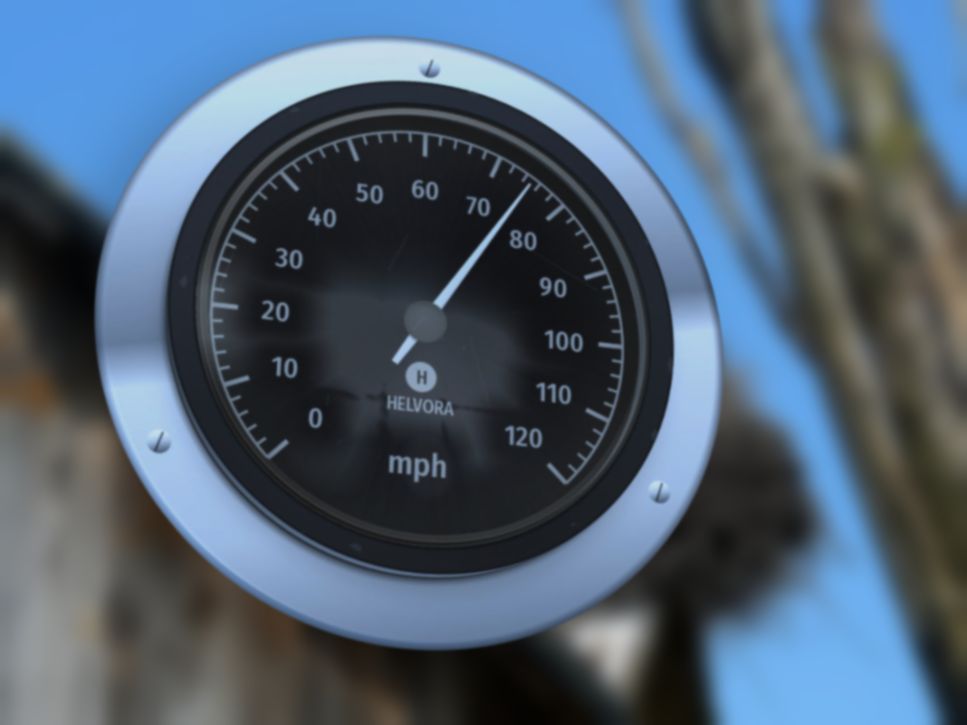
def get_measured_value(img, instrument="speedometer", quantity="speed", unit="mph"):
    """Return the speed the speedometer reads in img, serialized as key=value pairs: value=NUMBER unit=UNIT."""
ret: value=75 unit=mph
